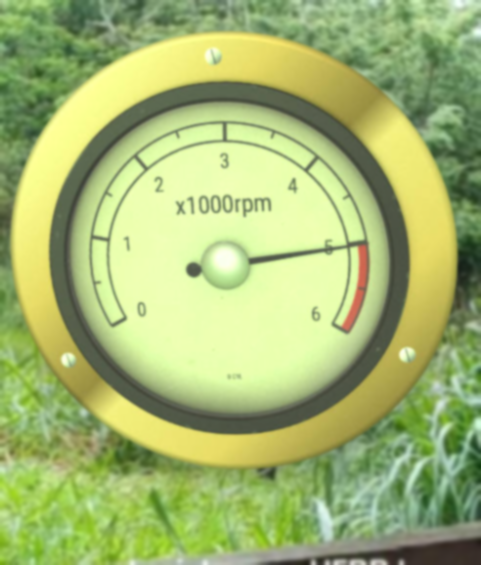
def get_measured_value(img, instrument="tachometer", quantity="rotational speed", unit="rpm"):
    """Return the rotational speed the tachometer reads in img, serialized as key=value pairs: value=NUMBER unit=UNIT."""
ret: value=5000 unit=rpm
